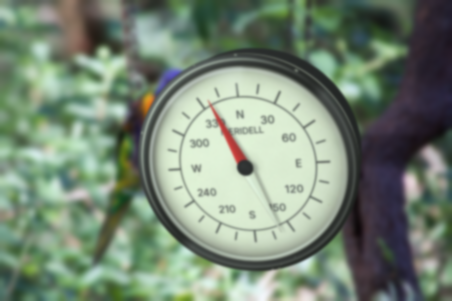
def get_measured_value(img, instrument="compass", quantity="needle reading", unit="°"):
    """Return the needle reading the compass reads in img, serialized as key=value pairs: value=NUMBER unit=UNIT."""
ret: value=337.5 unit=°
